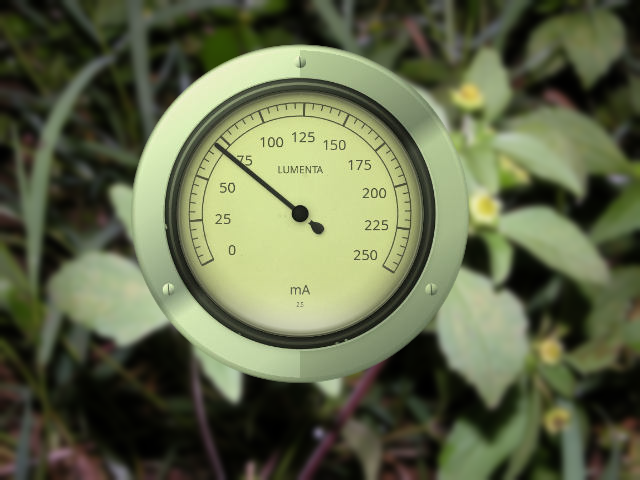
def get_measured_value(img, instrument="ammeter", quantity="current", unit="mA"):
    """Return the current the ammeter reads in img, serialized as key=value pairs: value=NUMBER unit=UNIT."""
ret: value=70 unit=mA
